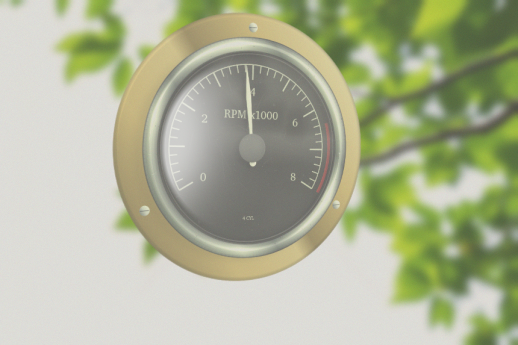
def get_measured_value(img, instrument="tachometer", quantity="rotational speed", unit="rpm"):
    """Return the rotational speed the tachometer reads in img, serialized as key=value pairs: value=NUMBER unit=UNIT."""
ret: value=3800 unit=rpm
